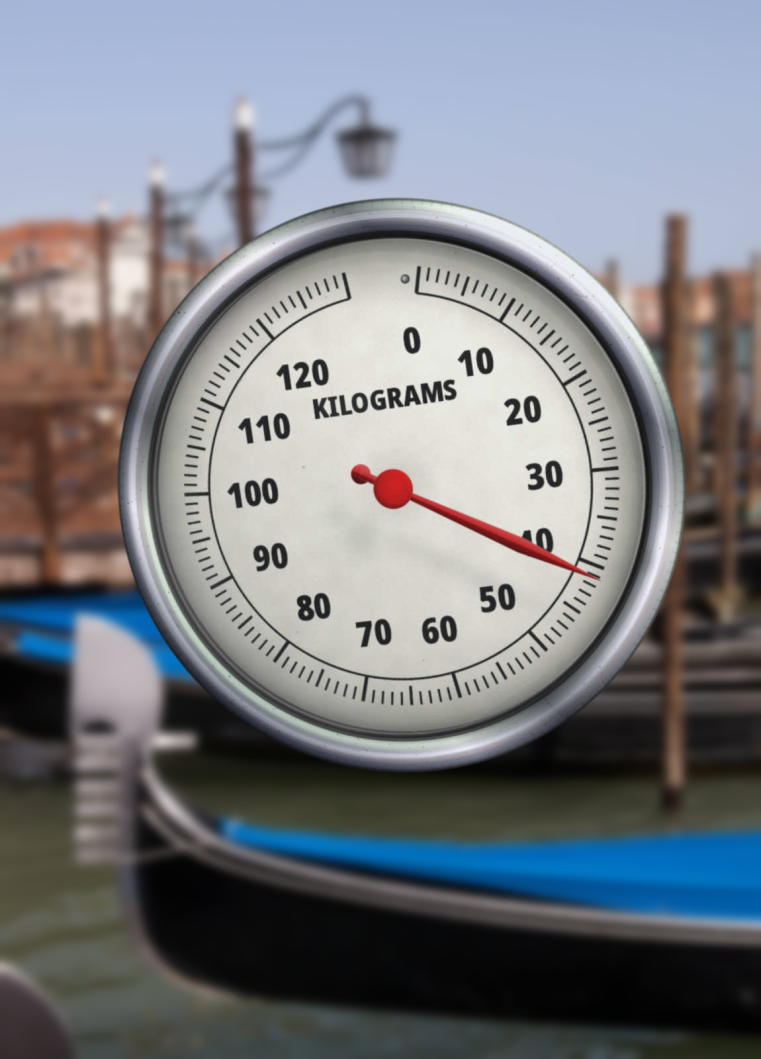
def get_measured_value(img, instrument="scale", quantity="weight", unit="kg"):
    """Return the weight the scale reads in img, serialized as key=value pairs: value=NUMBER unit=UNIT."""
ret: value=41 unit=kg
